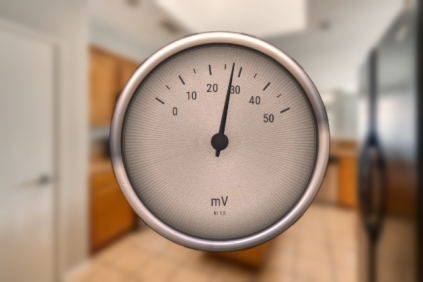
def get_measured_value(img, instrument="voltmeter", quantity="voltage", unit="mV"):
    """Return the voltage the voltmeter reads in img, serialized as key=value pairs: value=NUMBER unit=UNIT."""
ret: value=27.5 unit=mV
